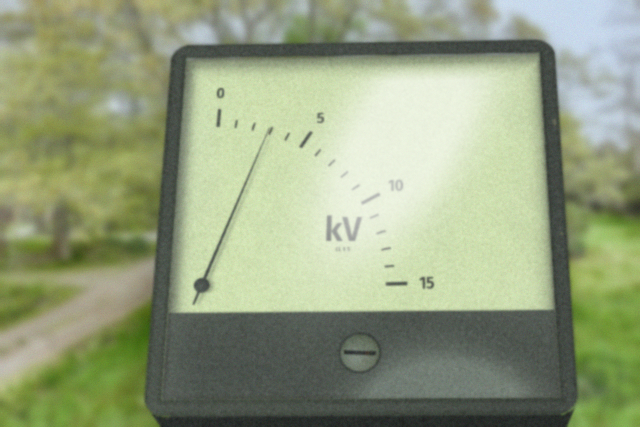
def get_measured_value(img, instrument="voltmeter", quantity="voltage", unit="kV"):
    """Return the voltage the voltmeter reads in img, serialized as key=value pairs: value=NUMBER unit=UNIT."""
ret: value=3 unit=kV
